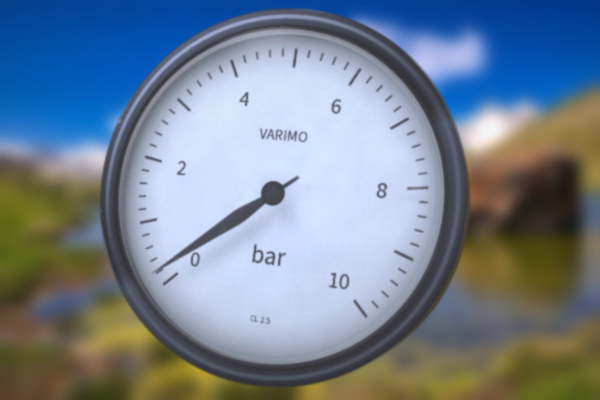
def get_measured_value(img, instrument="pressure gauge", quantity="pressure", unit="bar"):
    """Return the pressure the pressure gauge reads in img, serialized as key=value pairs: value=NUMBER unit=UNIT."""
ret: value=0.2 unit=bar
